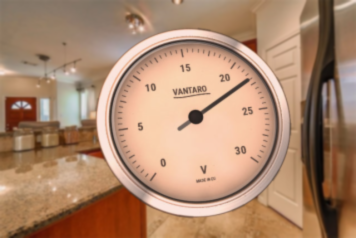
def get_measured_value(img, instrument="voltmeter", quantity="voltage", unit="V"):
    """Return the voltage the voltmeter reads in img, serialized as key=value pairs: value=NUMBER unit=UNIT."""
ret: value=22 unit=V
